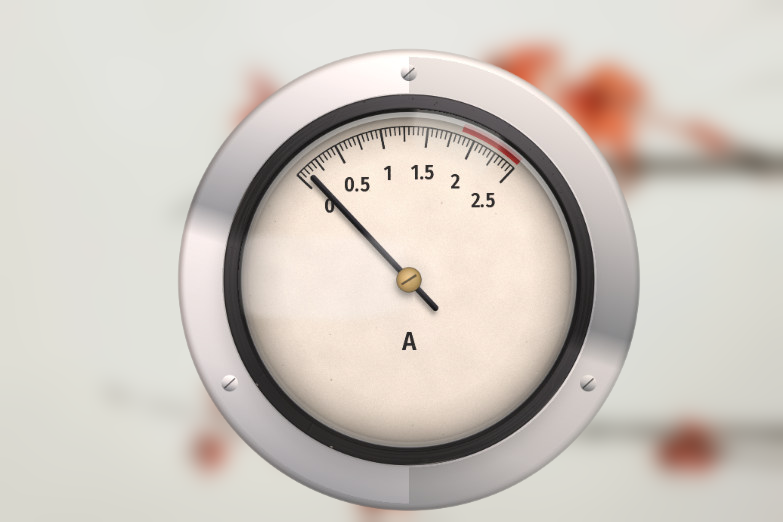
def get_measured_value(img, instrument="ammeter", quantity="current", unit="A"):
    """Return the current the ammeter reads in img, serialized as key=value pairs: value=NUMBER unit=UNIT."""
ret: value=0.1 unit=A
